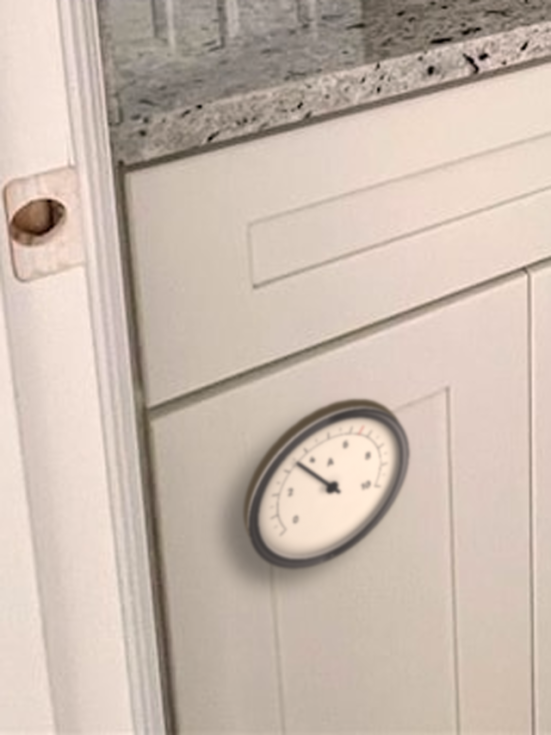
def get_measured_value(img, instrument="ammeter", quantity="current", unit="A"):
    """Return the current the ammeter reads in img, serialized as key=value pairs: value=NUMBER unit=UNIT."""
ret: value=3.5 unit=A
